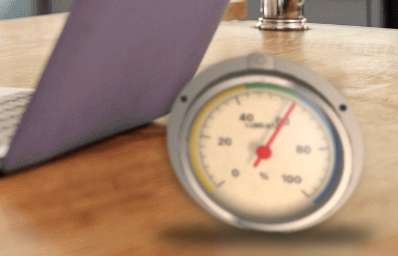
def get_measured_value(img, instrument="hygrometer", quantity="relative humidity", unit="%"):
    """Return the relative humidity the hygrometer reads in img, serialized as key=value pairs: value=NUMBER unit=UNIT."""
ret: value=60 unit=%
